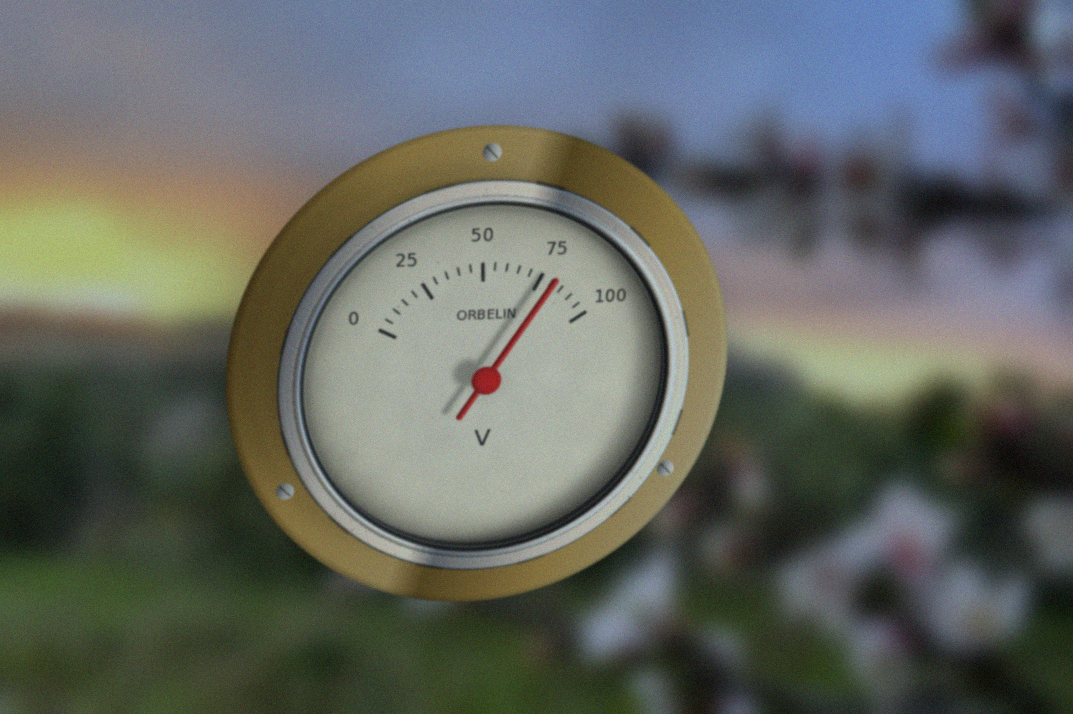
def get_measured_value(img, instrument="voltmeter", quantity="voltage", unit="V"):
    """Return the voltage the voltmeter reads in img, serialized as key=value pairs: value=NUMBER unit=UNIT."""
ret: value=80 unit=V
